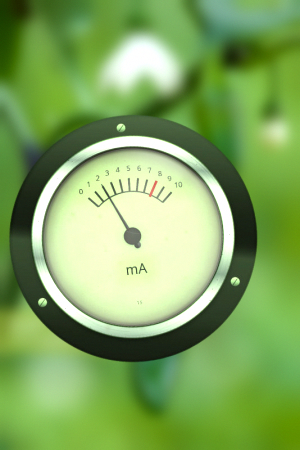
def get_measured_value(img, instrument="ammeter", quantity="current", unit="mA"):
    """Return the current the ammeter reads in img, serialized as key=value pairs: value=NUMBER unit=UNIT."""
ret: value=2 unit=mA
